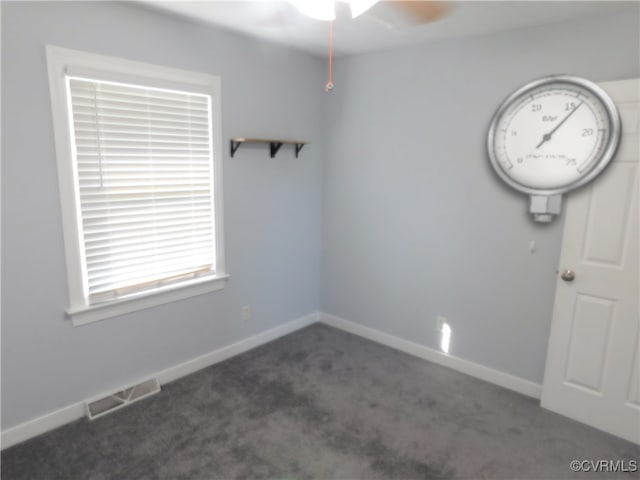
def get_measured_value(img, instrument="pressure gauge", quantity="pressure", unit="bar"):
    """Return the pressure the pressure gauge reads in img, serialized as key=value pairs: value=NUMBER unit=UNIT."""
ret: value=16 unit=bar
